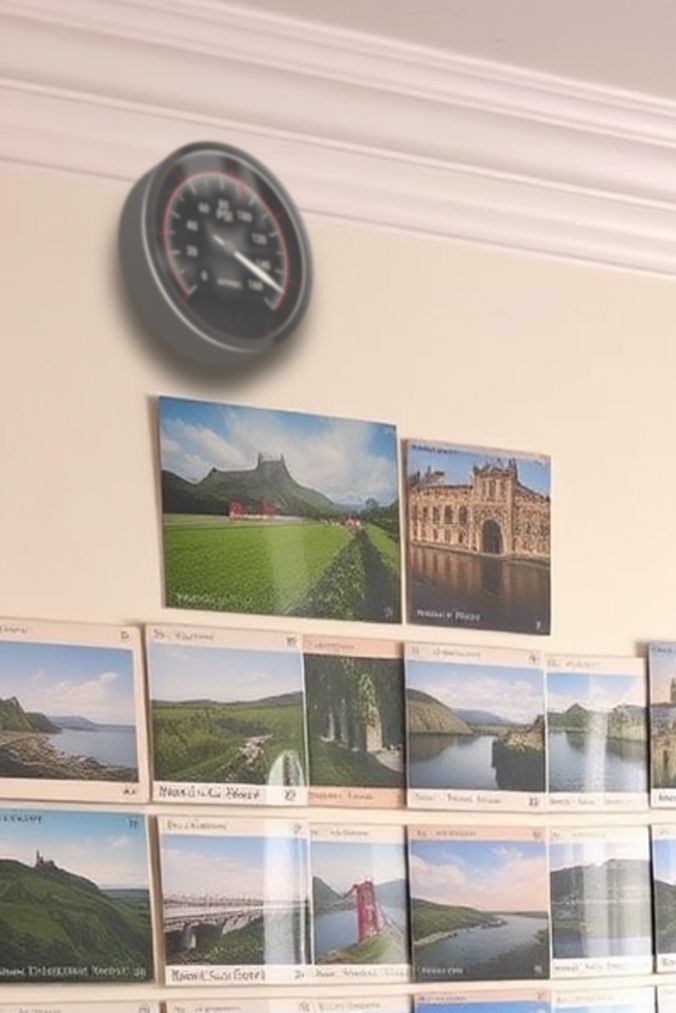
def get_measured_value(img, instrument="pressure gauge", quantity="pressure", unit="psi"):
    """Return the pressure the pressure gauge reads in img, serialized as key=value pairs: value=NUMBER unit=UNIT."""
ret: value=150 unit=psi
